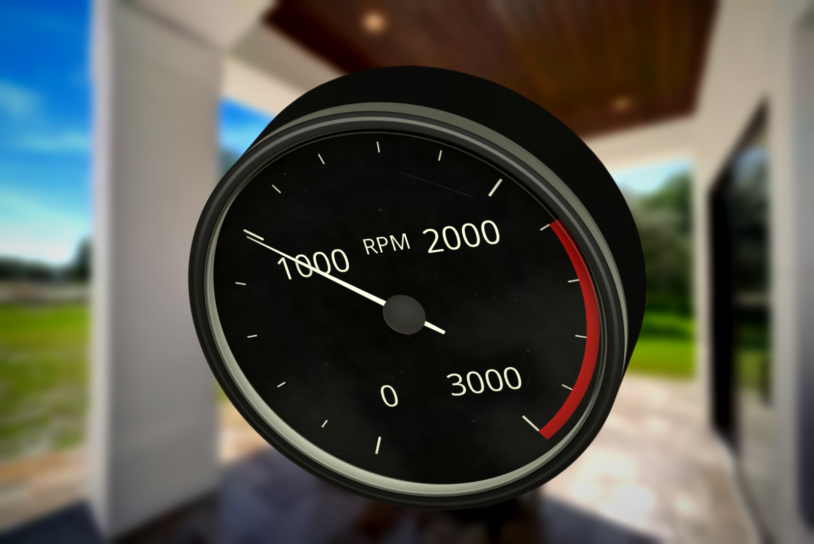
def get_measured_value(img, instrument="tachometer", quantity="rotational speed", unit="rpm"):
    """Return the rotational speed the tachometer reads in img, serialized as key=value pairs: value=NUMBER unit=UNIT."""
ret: value=1000 unit=rpm
